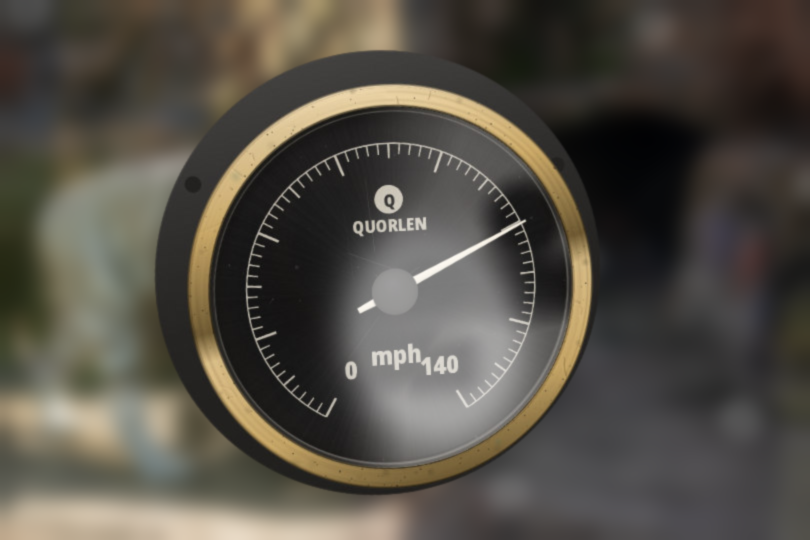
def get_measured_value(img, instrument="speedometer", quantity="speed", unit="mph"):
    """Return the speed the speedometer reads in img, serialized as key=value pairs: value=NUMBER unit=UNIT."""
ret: value=100 unit=mph
